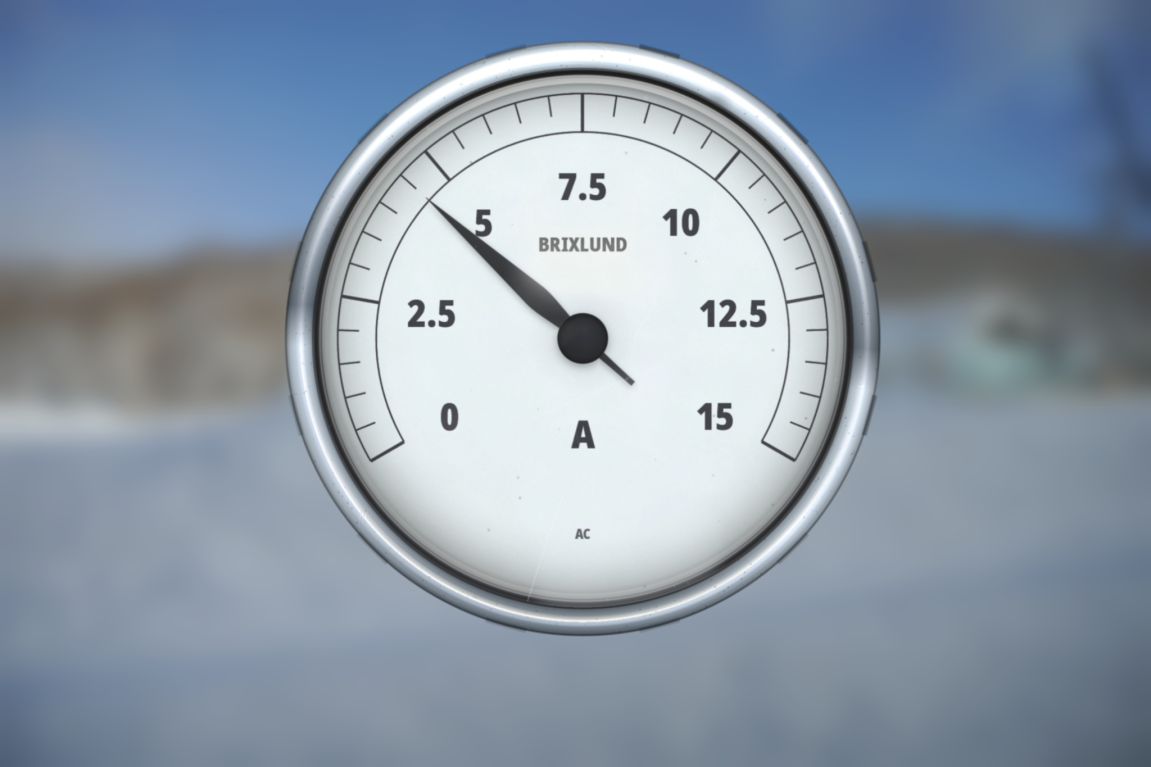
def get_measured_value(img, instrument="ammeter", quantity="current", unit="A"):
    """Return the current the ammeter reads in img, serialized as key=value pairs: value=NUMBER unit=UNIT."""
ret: value=4.5 unit=A
